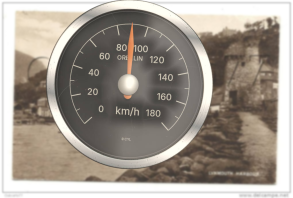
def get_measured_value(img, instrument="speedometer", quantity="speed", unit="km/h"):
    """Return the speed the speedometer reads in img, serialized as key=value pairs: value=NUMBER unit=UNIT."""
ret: value=90 unit=km/h
